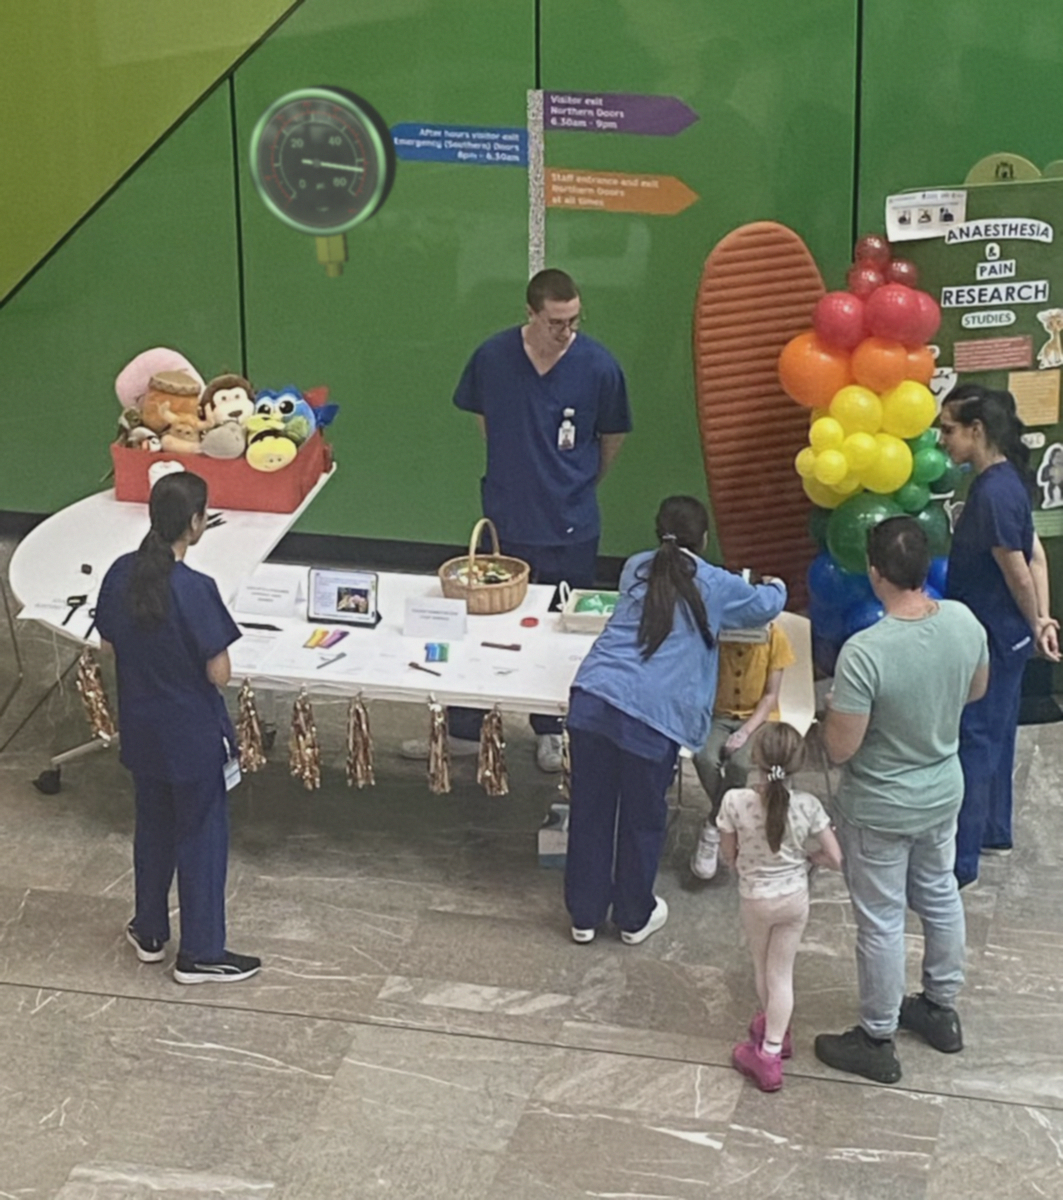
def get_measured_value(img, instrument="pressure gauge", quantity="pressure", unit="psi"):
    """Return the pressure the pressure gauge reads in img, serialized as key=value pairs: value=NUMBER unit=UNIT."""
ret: value=52.5 unit=psi
